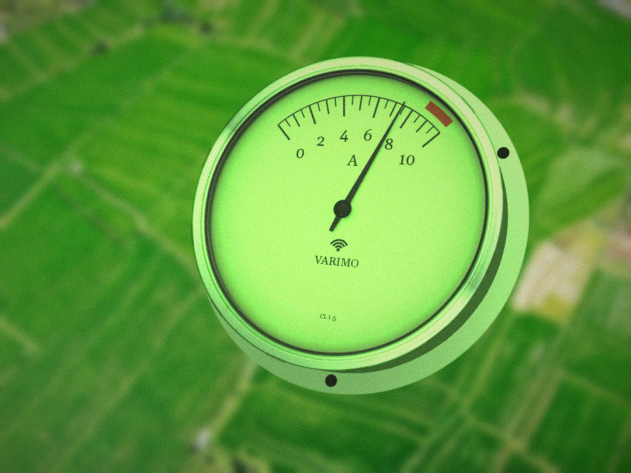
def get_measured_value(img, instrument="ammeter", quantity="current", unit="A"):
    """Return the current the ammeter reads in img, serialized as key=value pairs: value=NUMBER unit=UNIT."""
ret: value=7.5 unit=A
